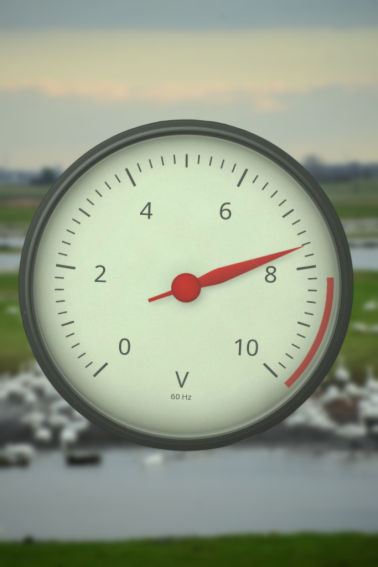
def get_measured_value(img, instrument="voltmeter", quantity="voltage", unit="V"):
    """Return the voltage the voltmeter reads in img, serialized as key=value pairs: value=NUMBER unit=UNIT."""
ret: value=7.6 unit=V
